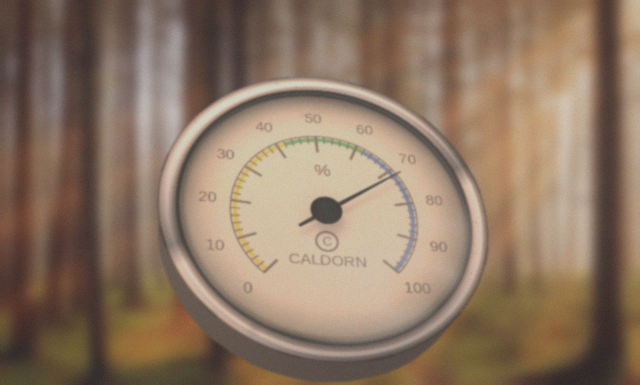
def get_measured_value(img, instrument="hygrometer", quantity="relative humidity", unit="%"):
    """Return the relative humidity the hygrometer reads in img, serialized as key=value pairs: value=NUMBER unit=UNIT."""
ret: value=72 unit=%
